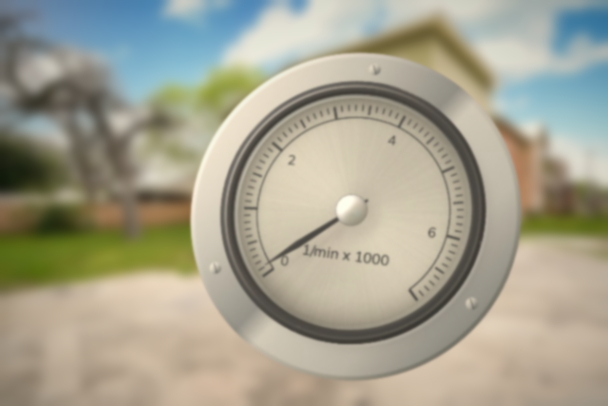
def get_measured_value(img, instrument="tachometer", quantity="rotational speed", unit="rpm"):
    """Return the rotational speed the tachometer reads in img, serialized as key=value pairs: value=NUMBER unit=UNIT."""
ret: value=100 unit=rpm
